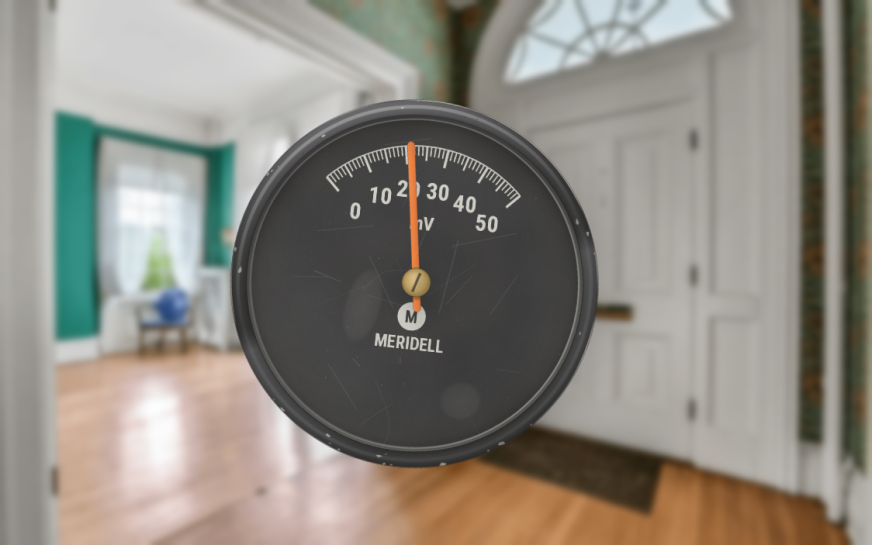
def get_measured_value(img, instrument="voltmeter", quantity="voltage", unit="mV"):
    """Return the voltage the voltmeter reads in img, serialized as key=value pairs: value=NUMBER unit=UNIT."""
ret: value=21 unit=mV
